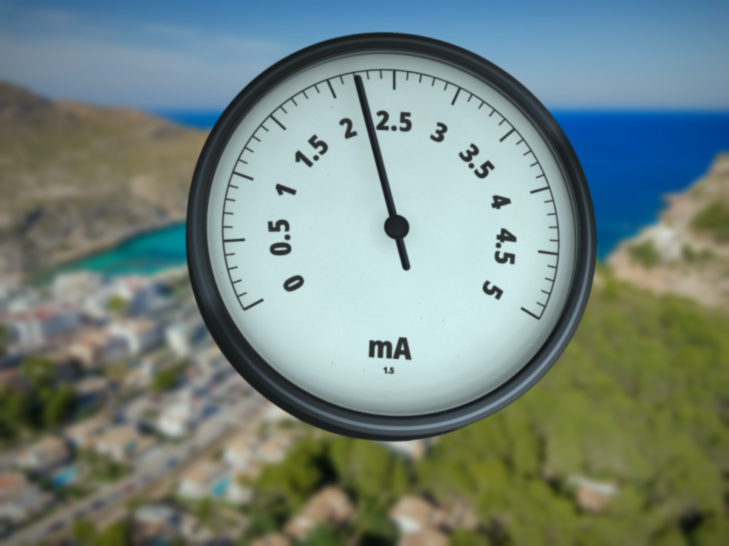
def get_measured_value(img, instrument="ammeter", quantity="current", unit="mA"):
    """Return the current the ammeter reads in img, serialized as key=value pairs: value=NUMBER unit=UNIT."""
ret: value=2.2 unit=mA
